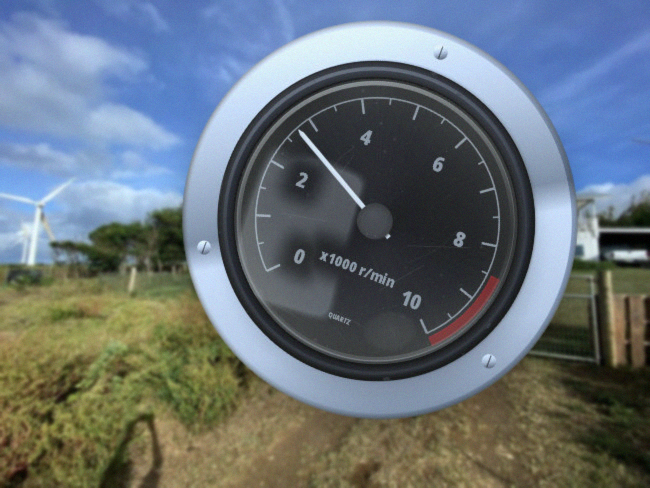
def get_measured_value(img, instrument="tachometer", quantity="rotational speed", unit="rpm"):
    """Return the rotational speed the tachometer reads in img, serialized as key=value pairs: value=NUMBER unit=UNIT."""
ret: value=2750 unit=rpm
